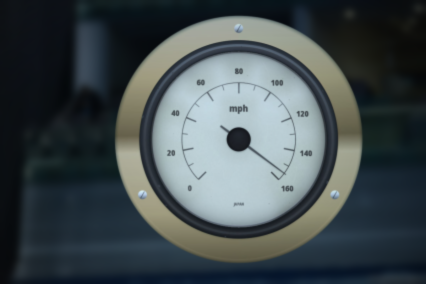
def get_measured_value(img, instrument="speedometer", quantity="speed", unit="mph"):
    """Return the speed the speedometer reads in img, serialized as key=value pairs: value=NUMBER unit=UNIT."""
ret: value=155 unit=mph
